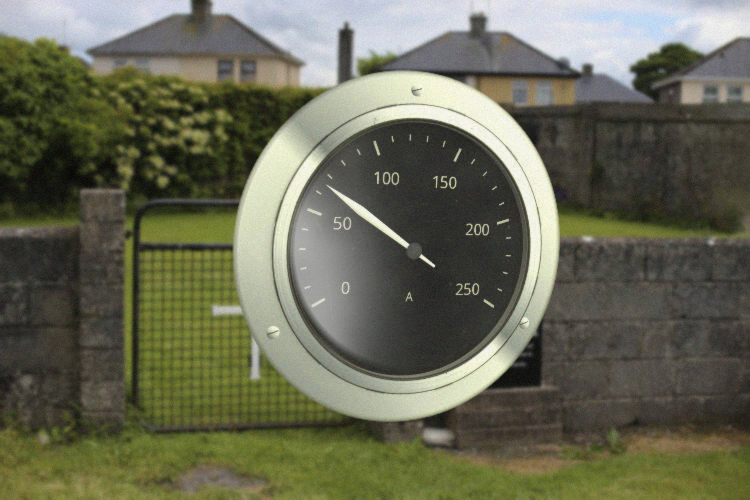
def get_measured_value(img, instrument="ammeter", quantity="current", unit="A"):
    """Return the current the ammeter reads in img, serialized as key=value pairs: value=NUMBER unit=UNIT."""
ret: value=65 unit=A
